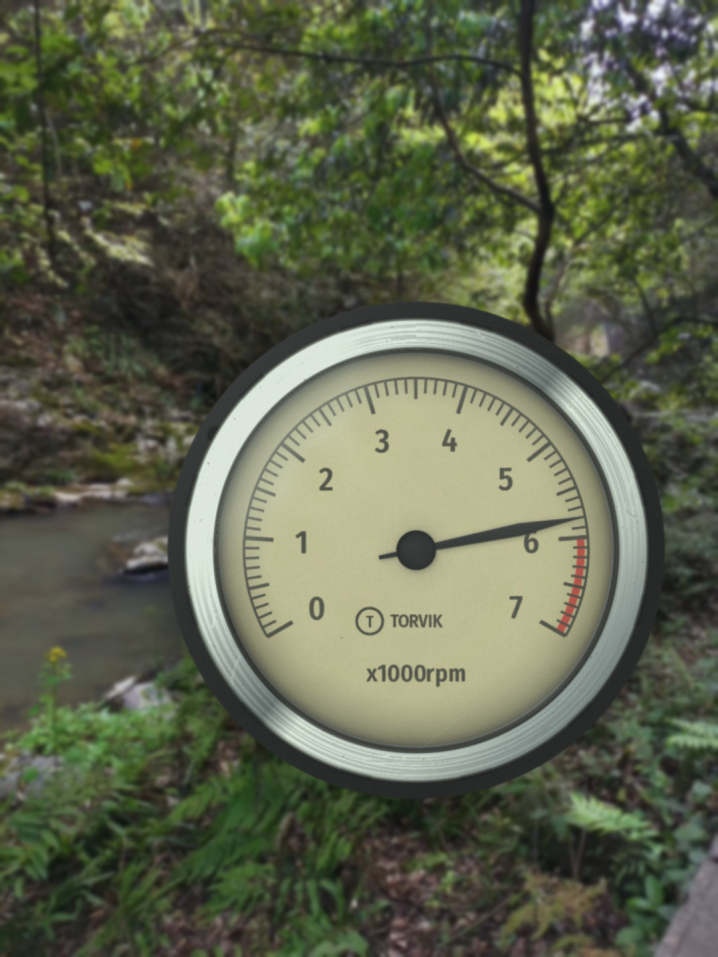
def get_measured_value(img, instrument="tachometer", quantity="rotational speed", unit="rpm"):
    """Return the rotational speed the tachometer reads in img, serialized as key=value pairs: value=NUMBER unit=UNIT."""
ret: value=5800 unit=rpm
